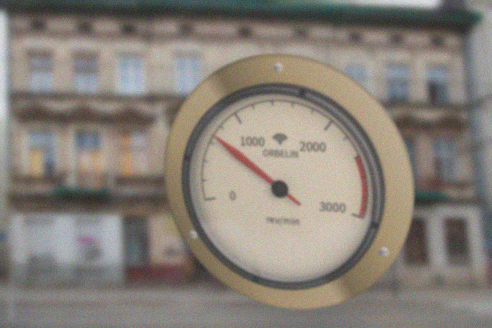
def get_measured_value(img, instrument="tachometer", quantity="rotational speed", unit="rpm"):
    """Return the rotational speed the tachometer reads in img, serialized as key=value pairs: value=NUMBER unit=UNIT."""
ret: value=700 unit=rpm
